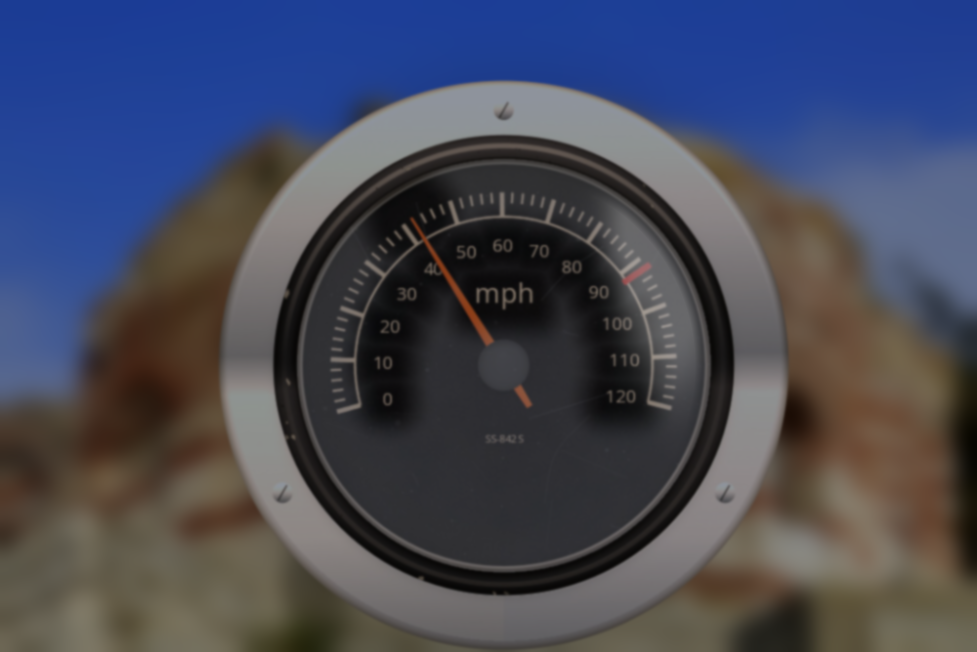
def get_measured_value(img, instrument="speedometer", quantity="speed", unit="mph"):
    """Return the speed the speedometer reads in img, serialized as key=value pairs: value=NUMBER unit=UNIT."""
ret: value=42 unit=mph
